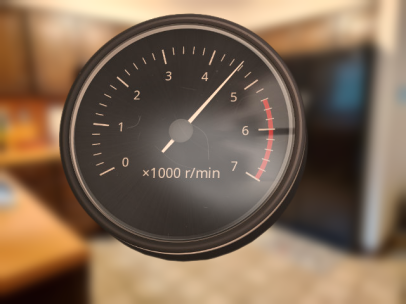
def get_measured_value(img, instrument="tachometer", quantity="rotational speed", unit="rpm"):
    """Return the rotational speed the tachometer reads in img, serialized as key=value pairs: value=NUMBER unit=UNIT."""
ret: value=4600 unit=rpm
